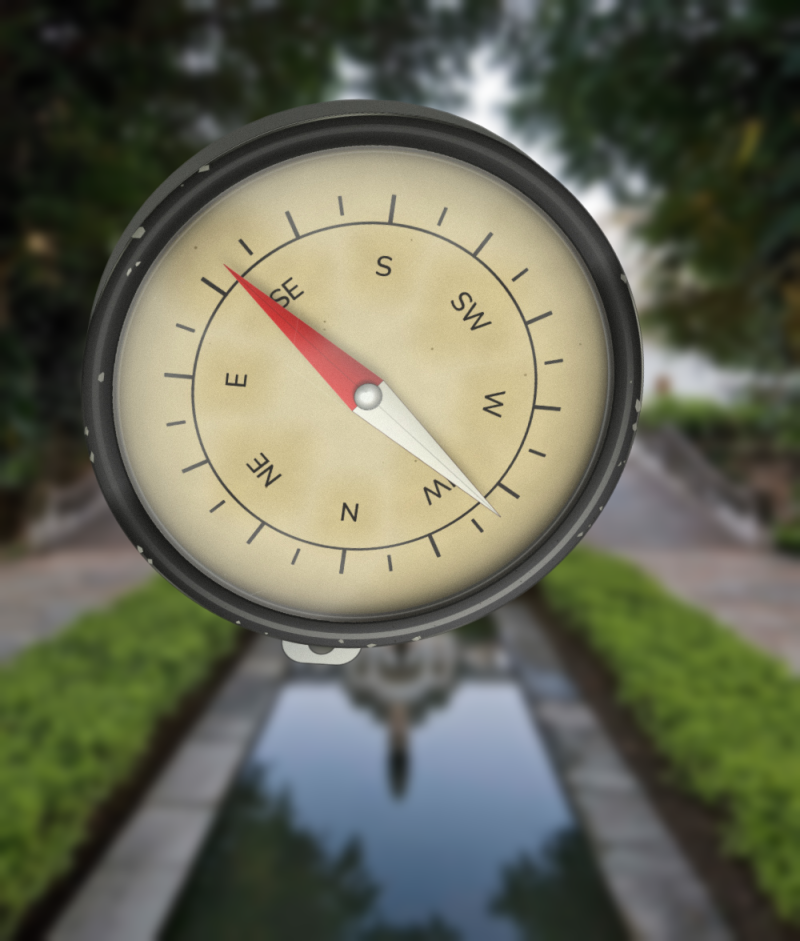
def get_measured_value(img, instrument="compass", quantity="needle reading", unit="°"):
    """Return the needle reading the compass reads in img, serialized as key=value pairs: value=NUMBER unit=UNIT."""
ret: value=127.5 unit=°
